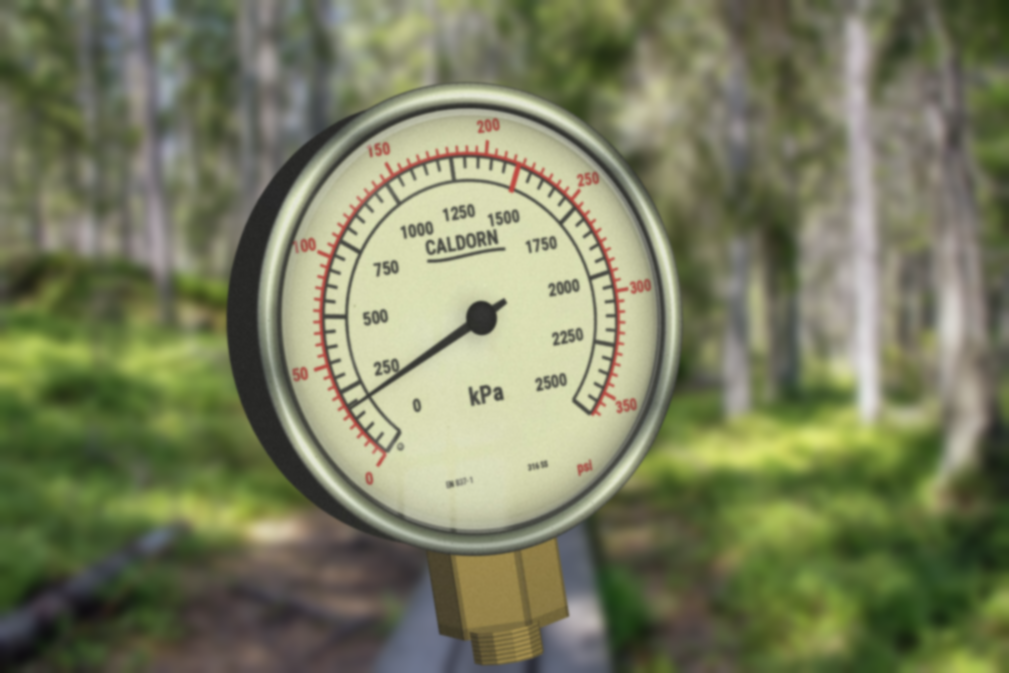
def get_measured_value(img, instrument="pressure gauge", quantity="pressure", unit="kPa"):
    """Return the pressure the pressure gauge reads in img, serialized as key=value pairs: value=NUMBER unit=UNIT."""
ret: value=200 unit=kPa
